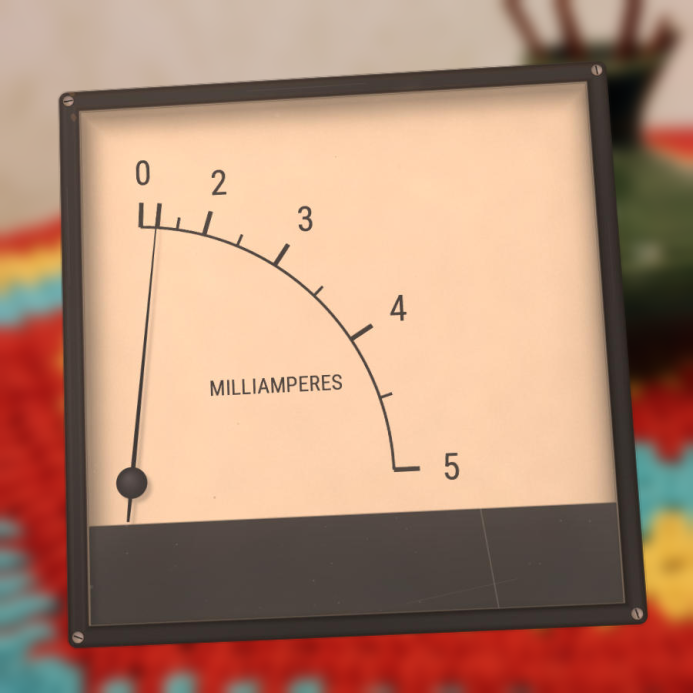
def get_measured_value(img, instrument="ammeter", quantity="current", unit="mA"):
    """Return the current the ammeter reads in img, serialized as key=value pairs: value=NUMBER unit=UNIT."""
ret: value=1 unit=mA
